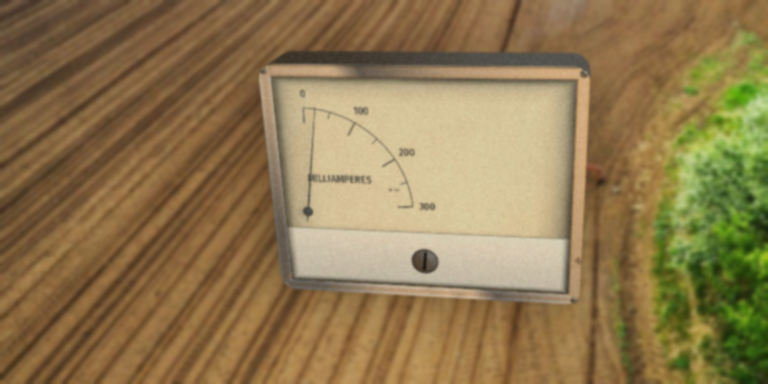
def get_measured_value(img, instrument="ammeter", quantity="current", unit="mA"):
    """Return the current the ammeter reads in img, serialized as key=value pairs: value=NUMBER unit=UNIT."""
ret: value=25 unit=mA
